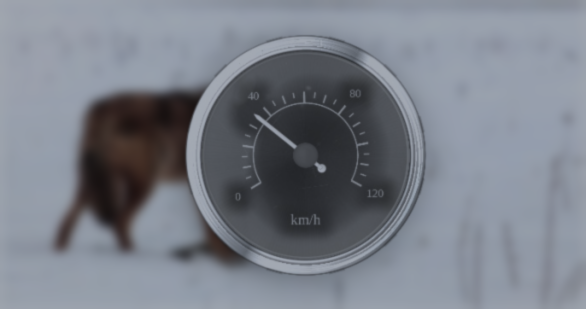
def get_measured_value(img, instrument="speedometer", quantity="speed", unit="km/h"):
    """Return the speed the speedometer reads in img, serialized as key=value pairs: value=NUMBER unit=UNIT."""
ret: value=35 unit=km/h
